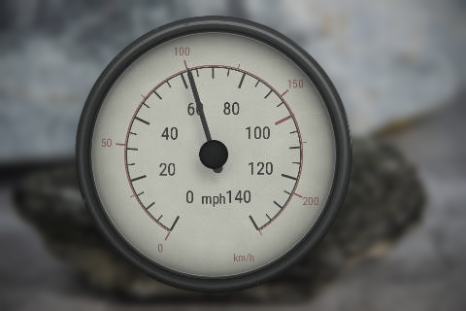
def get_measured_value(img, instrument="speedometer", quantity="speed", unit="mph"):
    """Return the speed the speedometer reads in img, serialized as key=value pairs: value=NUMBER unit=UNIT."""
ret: value=62.5 unit=mph
